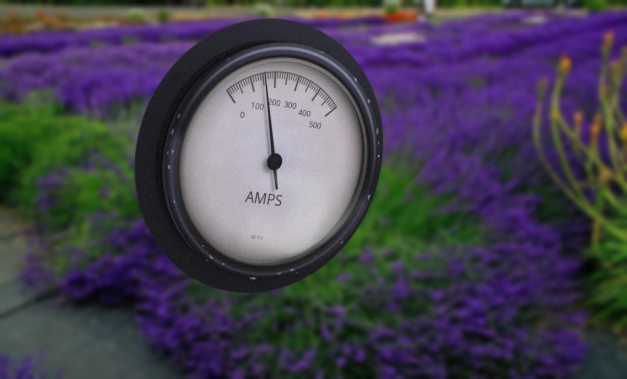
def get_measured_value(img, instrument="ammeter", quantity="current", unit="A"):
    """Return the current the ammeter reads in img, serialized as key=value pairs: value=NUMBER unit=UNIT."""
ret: value=150 unit=A
